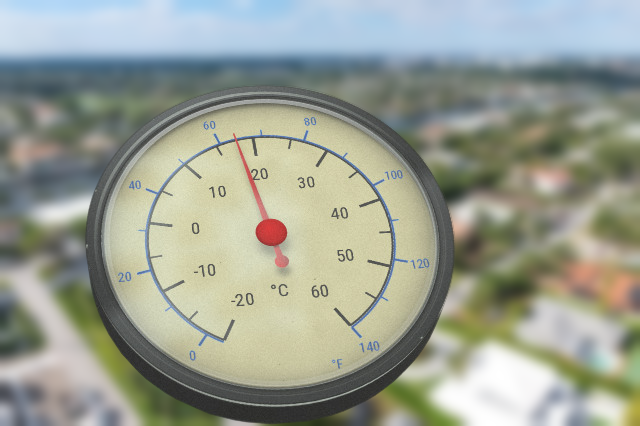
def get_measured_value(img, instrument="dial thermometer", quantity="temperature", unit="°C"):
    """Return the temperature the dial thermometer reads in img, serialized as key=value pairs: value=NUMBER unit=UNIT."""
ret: value=17.5 unit=°C
